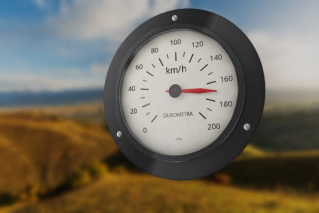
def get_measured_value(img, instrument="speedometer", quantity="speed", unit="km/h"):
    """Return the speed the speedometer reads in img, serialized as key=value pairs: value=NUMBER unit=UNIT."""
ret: value=170 unit=km/h
